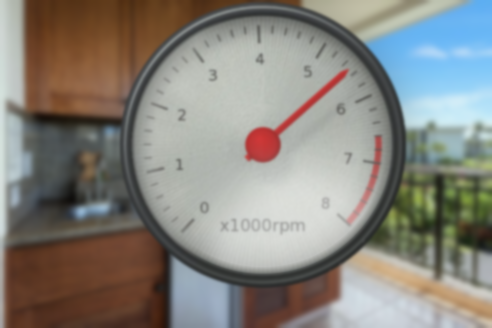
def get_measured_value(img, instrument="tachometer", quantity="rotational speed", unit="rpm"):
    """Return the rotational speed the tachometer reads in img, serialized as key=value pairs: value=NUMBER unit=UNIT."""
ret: value=5500 unit=rpm
